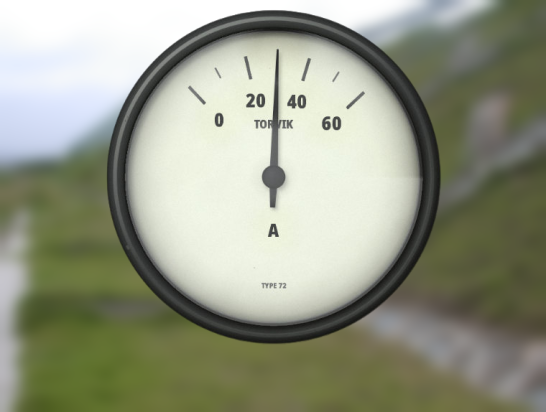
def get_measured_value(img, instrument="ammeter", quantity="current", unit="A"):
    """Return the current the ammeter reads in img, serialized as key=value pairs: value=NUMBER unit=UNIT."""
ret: value=30 unit=A
